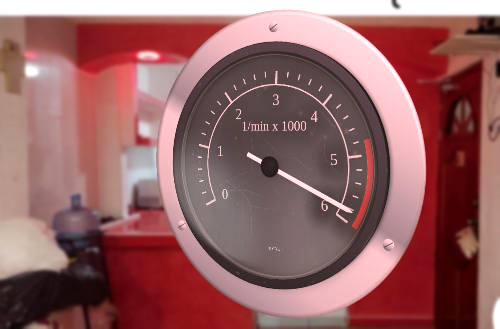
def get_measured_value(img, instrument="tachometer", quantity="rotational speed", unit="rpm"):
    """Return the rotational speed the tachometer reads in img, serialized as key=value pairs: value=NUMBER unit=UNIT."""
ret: value=5800 unit=rpm
